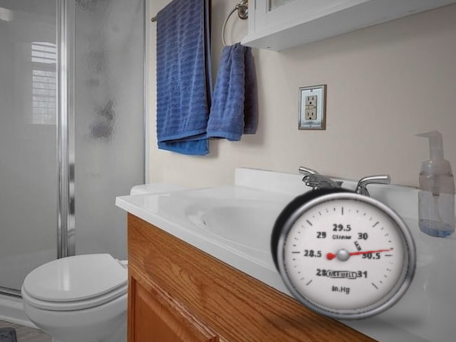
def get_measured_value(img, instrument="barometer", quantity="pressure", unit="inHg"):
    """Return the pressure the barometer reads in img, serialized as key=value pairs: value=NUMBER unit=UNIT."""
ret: value=30.4 unit=inHg
